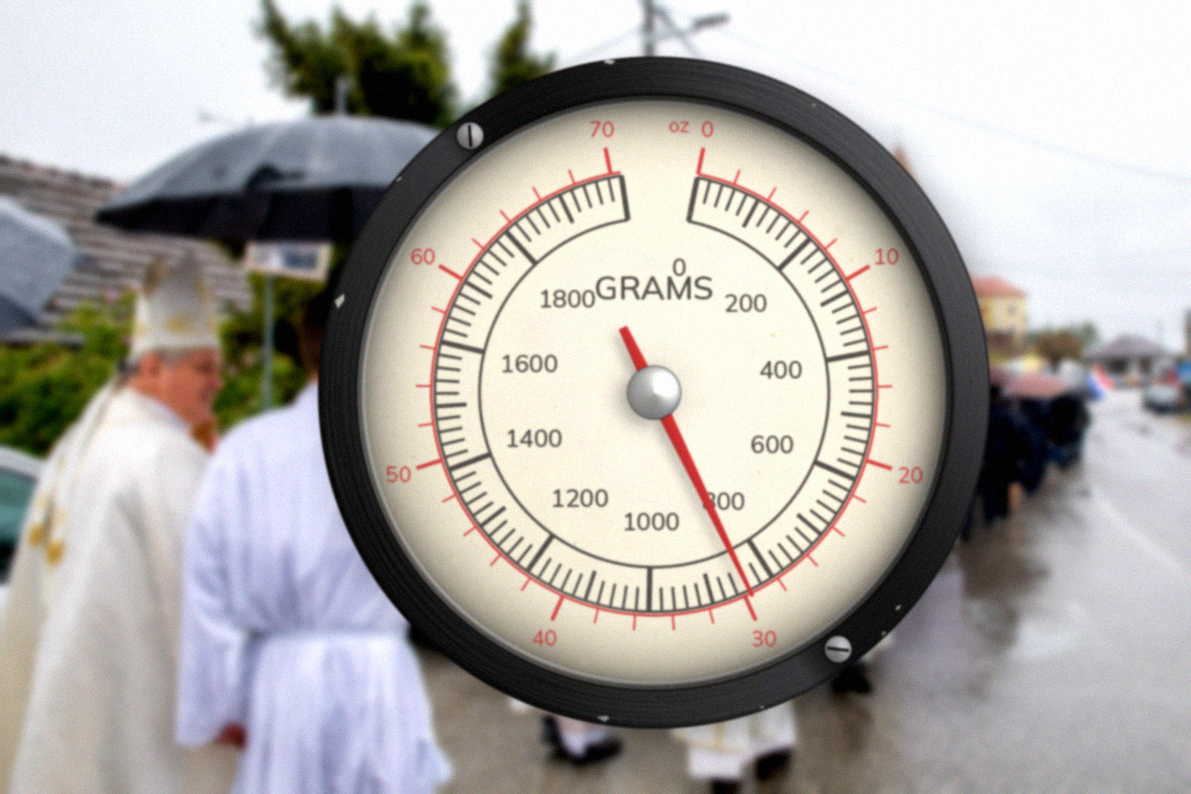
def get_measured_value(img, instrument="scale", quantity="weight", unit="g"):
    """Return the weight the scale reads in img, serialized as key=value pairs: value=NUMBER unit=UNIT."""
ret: value=840 unit=g
